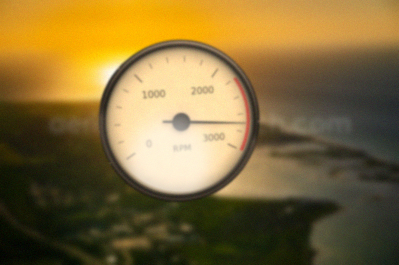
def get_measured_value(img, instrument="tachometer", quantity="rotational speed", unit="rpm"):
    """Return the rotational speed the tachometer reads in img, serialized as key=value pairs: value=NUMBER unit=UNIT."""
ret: value=2700 unit=rpm
